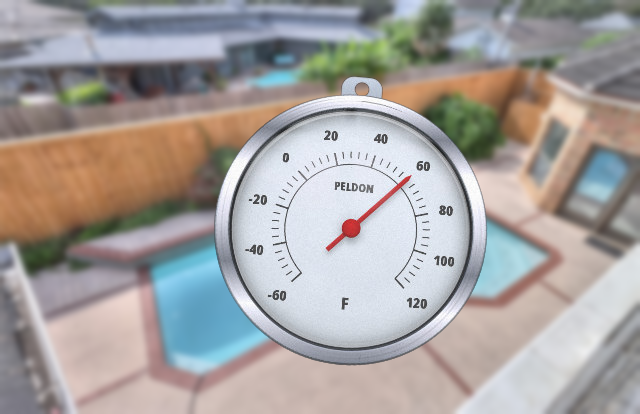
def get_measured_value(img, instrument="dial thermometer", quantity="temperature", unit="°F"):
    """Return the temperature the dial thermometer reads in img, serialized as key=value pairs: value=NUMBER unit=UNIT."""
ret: value=60 unit=°F
